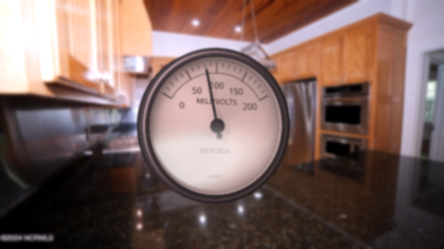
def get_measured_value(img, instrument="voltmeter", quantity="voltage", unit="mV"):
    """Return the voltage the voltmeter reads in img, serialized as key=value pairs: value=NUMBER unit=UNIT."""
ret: value=80 unit=mV
